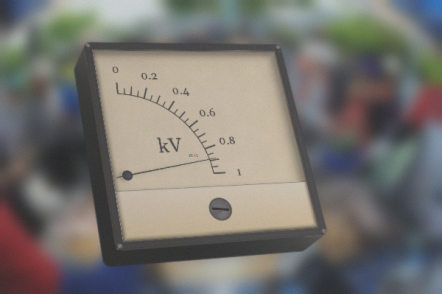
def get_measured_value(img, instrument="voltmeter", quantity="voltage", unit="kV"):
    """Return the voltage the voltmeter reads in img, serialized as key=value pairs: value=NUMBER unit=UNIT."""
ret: value=0.9 unit=kV
